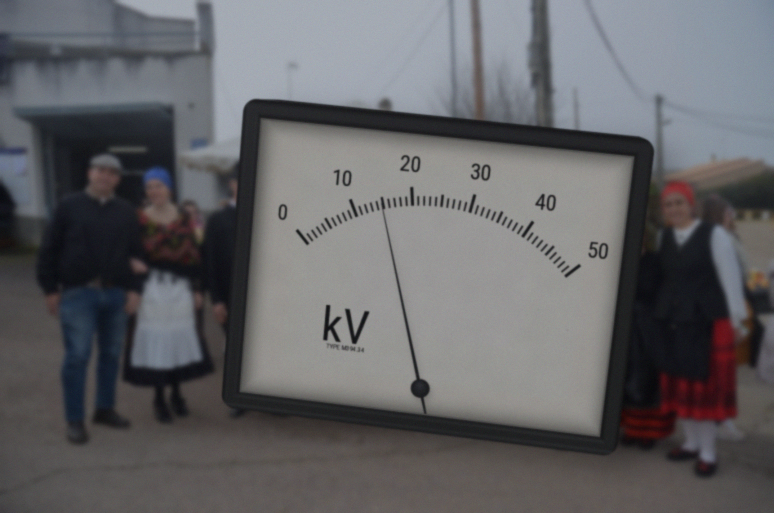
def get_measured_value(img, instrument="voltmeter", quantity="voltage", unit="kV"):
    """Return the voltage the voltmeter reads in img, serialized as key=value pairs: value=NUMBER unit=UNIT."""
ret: value=15 unit=kV
